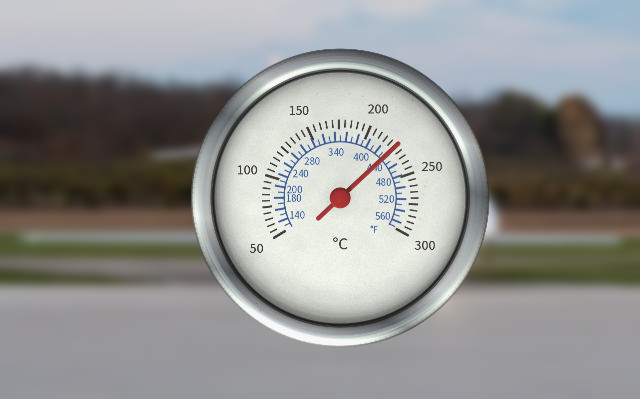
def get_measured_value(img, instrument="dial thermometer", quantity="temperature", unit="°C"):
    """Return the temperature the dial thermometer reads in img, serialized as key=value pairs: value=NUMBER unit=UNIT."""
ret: value=225 unit=°C
